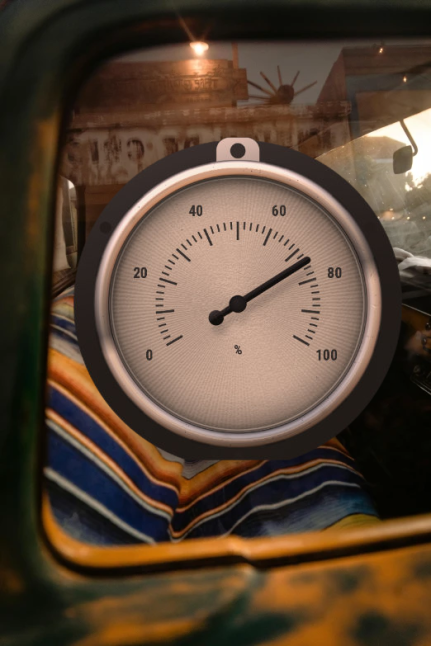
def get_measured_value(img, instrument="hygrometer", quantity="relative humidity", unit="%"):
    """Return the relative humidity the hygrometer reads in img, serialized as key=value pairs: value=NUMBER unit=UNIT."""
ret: value=74 unit=%
